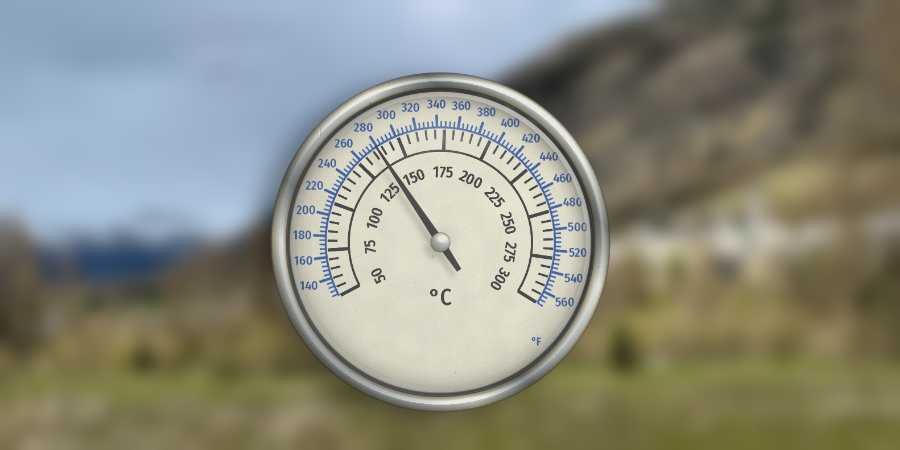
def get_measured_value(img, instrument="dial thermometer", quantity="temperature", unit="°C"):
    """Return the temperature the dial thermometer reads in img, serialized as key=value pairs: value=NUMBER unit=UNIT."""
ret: value=137.5 unit=°C
